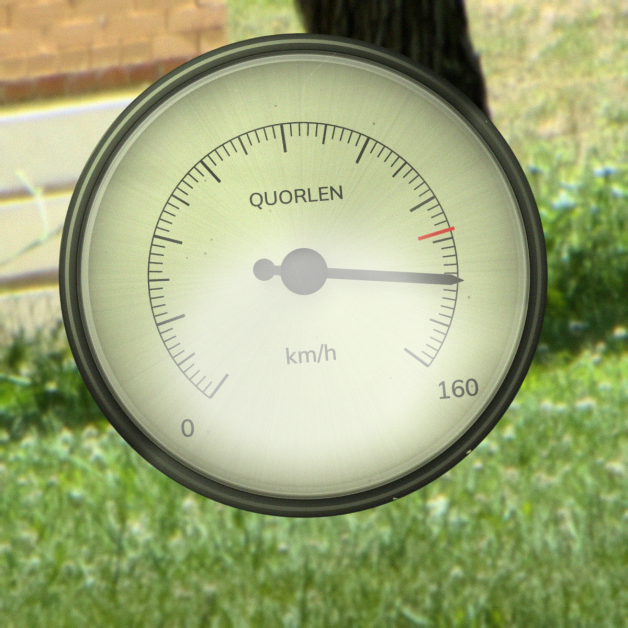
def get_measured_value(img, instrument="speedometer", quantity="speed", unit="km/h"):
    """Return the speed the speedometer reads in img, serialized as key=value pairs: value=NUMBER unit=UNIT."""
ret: value=140 unit=km/h
